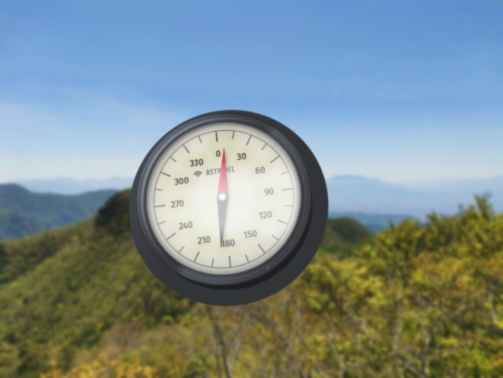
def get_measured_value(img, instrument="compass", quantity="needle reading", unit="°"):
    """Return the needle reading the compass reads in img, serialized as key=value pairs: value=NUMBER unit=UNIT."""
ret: value=7.5 unit=°
